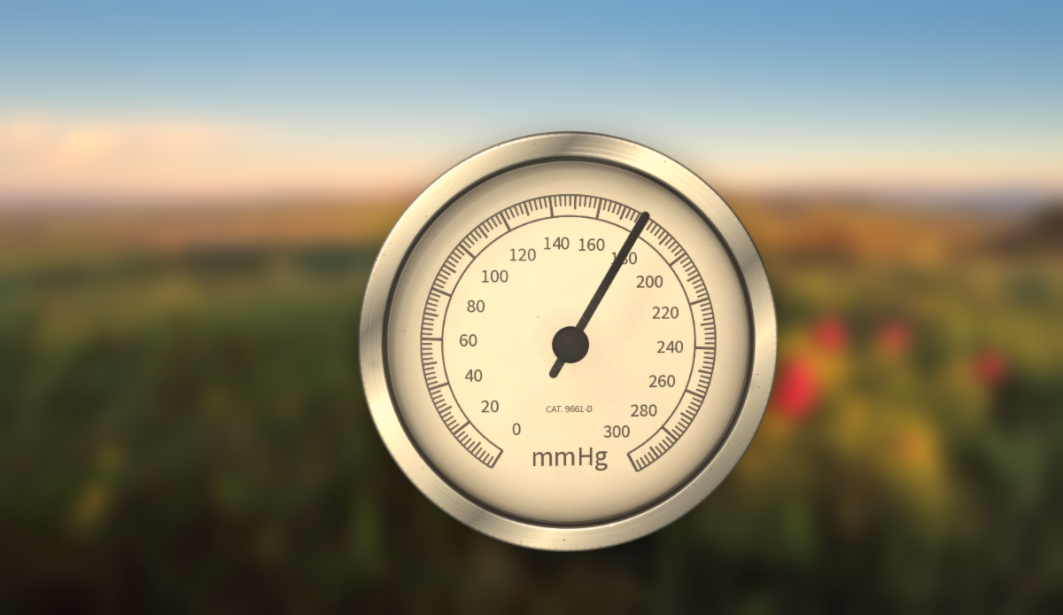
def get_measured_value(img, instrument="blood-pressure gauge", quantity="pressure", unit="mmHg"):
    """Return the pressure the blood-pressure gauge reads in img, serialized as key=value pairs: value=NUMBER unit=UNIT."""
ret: value=178 unit=mmHg
